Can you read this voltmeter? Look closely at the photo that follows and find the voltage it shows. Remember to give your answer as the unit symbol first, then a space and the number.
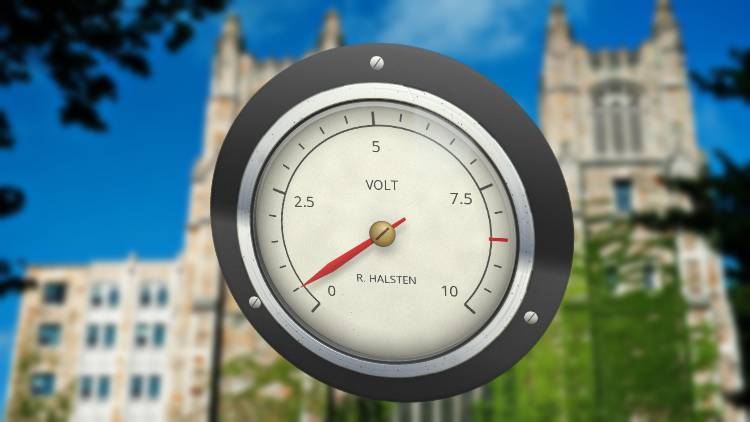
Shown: V 0.5
